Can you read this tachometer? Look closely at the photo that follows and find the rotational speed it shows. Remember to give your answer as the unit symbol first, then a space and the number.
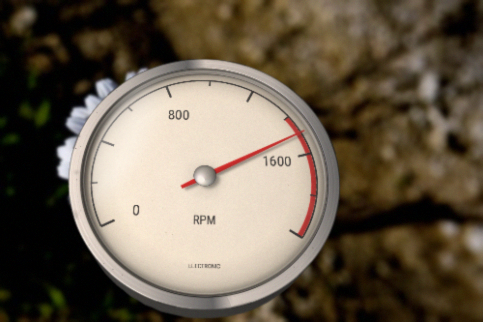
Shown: rpm 1500
